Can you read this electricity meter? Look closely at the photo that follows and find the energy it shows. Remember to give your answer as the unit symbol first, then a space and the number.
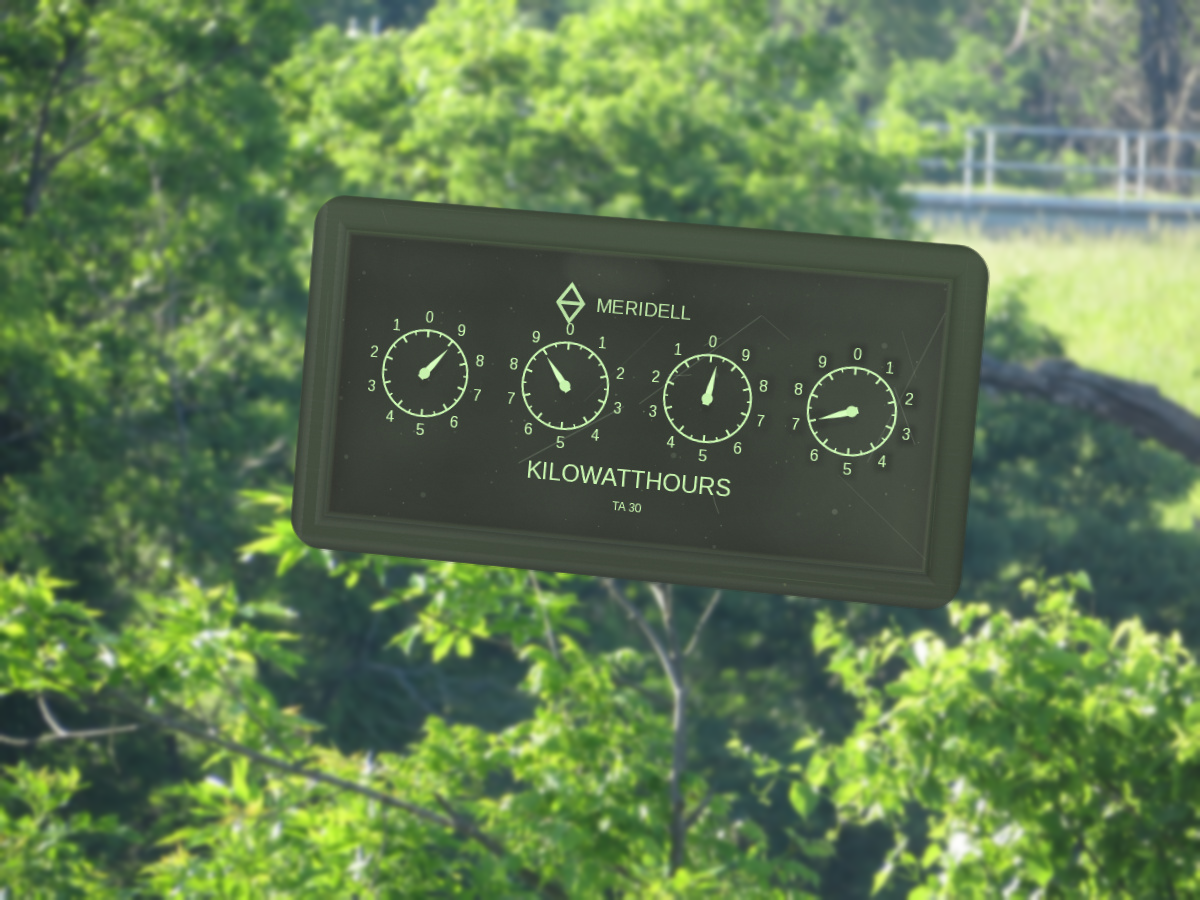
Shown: kWh 8897
